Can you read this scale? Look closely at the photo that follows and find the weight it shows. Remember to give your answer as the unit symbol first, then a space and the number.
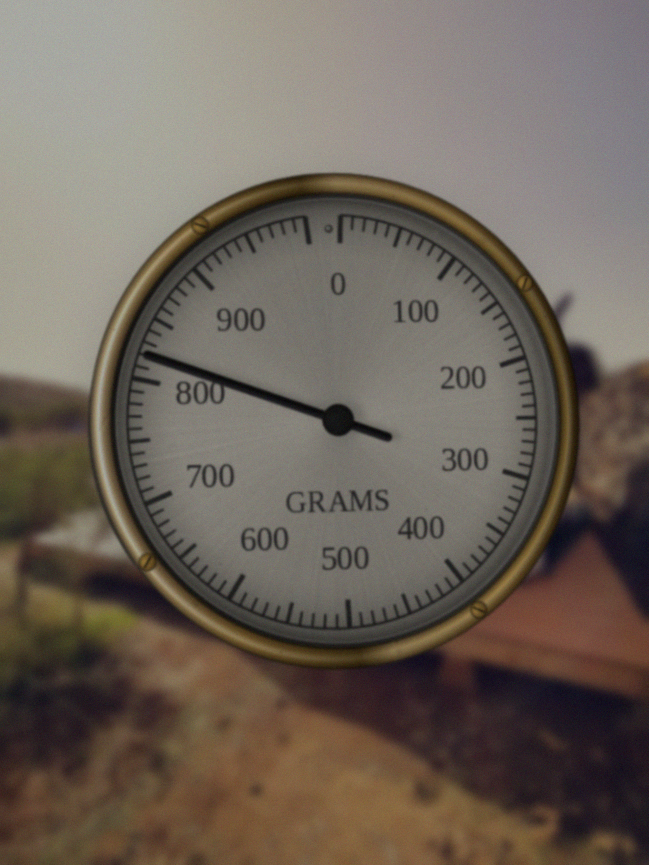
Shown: g 820
